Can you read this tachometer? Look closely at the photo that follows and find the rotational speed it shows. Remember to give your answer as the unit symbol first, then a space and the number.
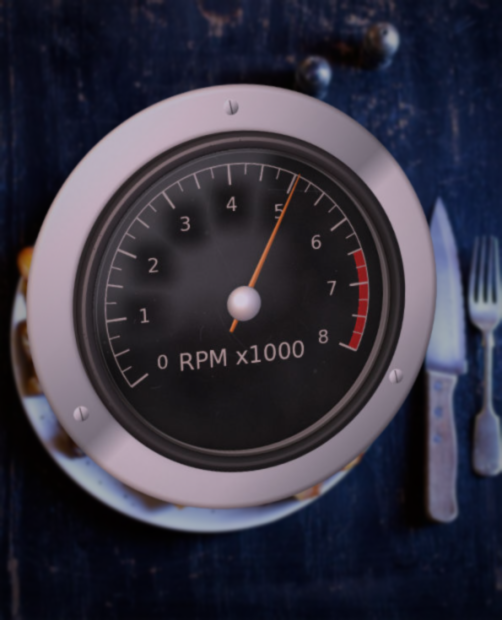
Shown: rpm 5000
